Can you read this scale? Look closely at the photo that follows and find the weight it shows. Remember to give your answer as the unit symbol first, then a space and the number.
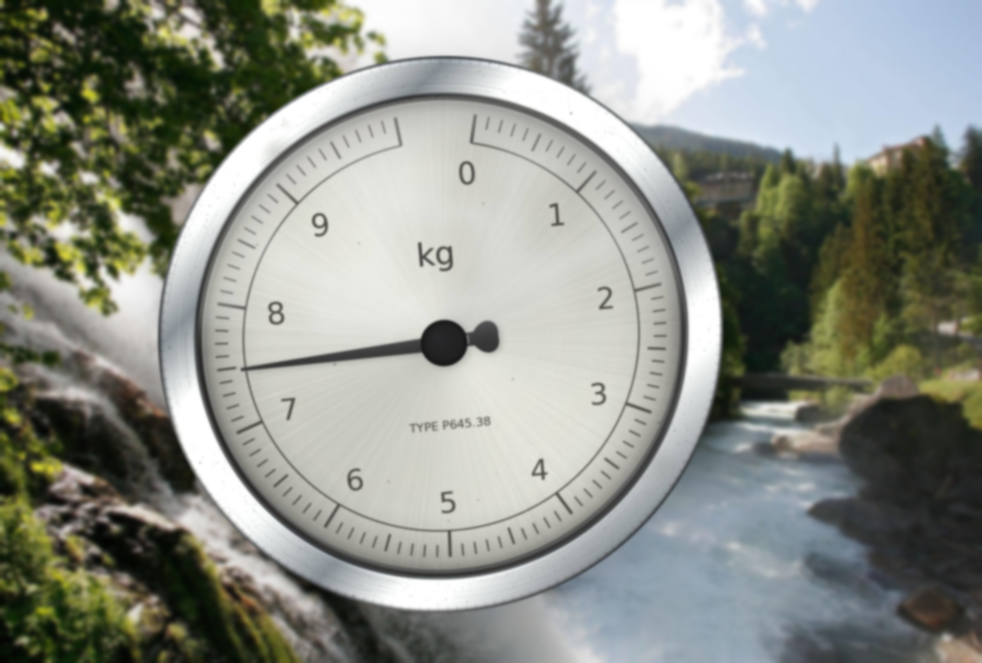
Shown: kg 7.5
